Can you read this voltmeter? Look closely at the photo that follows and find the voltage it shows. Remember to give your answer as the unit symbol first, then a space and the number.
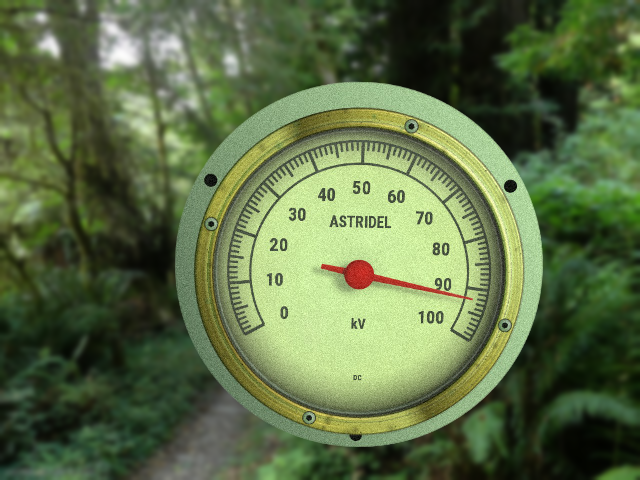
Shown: kV 92
